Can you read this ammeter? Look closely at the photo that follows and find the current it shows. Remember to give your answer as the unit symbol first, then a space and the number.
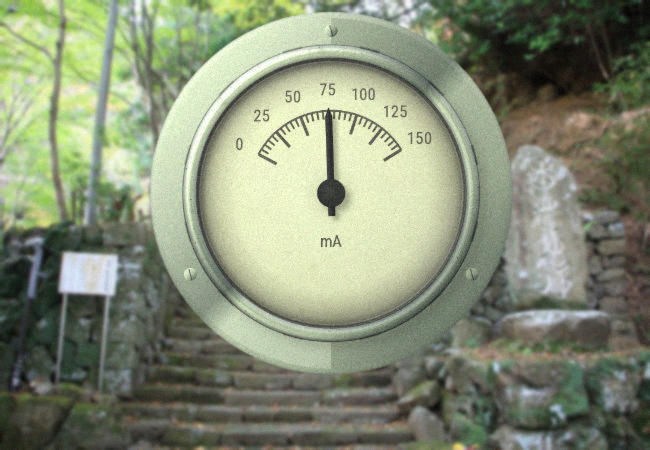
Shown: mA 75
